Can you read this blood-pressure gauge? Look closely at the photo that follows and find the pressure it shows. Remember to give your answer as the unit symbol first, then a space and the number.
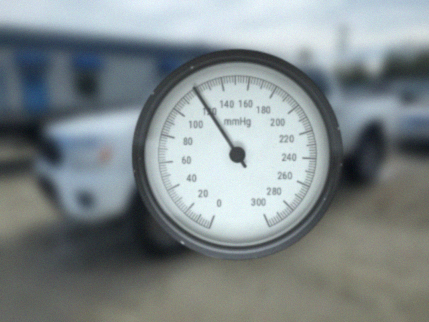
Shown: mmHg 120
